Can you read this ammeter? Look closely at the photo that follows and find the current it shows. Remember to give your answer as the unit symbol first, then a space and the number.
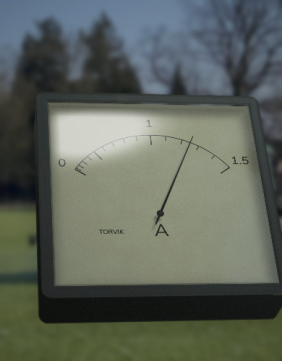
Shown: A 1.25
